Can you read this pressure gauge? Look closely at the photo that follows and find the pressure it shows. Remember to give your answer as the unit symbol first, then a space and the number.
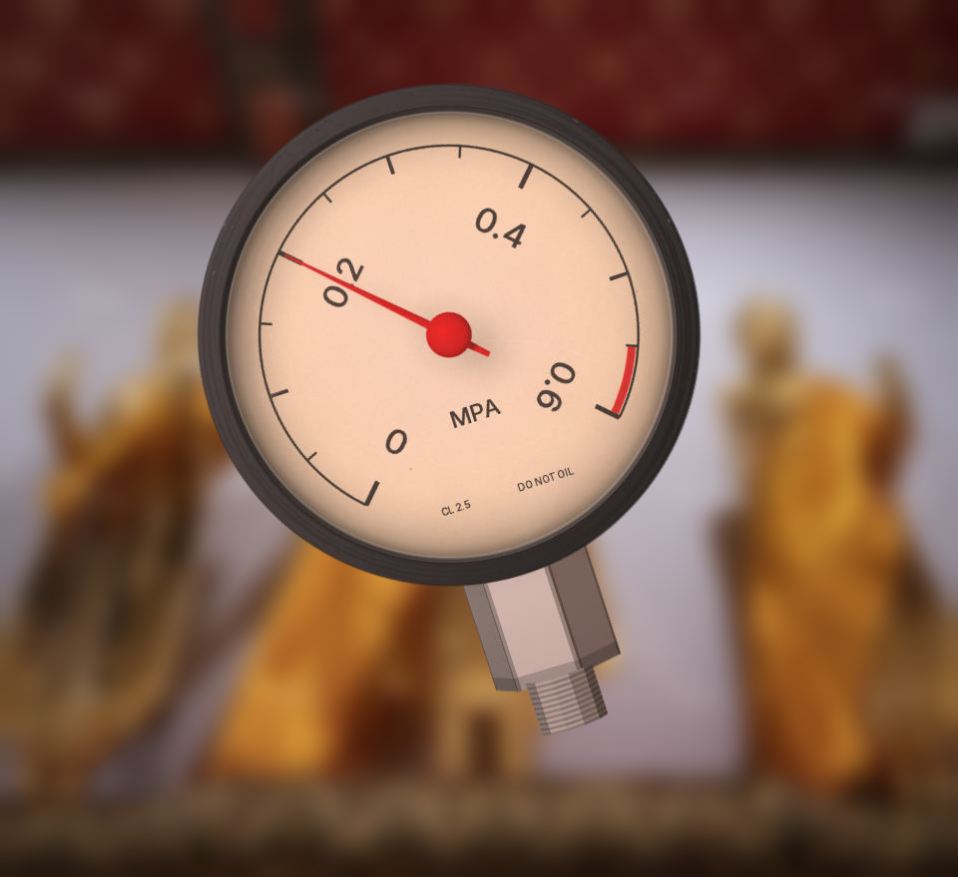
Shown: MPa 0.2
